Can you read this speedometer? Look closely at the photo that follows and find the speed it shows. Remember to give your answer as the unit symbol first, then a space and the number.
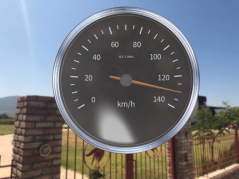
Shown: km/h 130
